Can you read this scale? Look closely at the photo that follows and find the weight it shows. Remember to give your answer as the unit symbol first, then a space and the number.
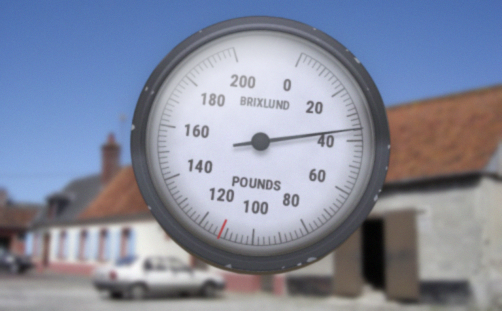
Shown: lb 36
